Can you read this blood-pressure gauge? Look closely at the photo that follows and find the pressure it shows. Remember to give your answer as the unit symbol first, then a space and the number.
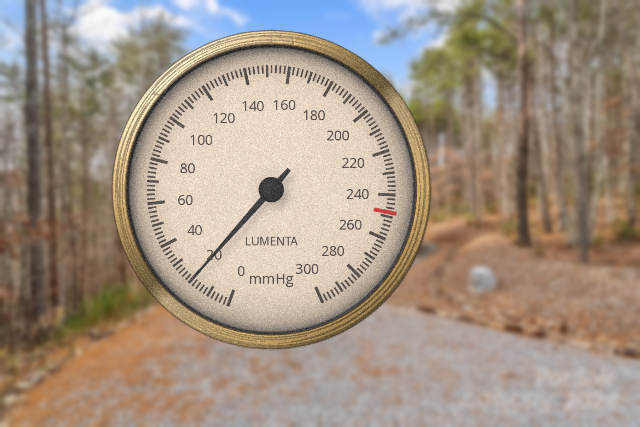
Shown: mmHg 20
